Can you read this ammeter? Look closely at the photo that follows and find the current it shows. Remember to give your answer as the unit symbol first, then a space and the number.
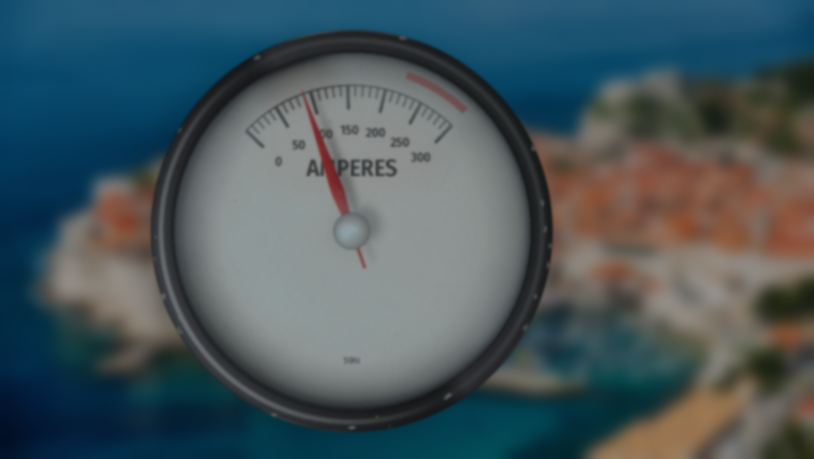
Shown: A 90
